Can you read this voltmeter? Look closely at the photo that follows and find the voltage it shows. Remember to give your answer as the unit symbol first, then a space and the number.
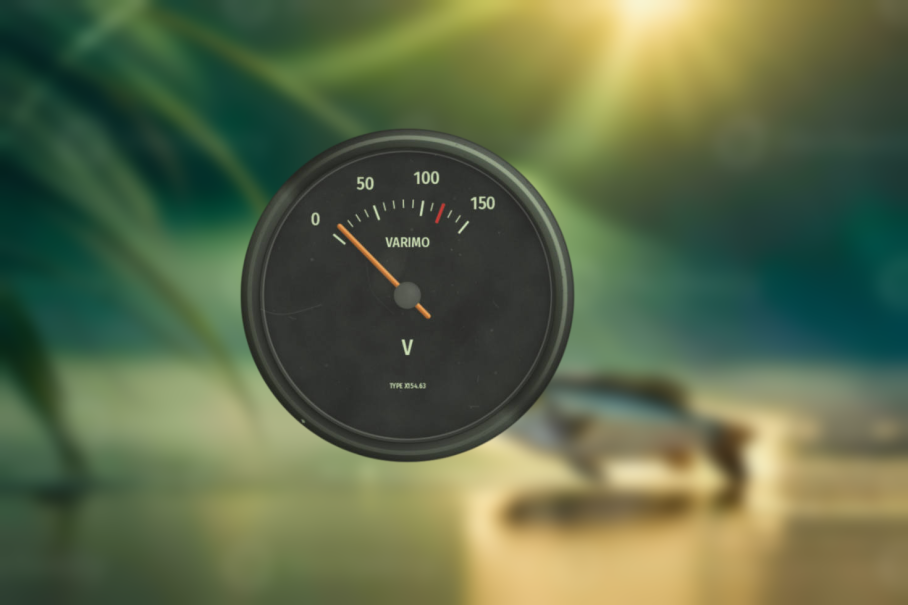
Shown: V 10
